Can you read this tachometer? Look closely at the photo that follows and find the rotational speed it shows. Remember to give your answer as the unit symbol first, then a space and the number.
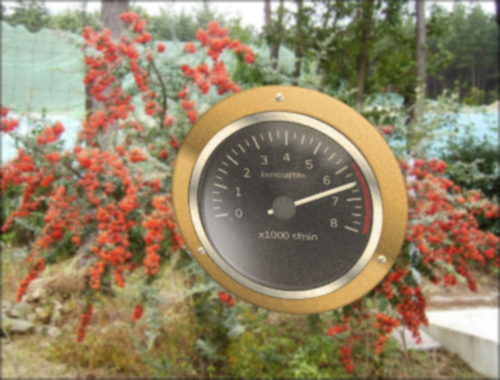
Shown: rpm 6500
